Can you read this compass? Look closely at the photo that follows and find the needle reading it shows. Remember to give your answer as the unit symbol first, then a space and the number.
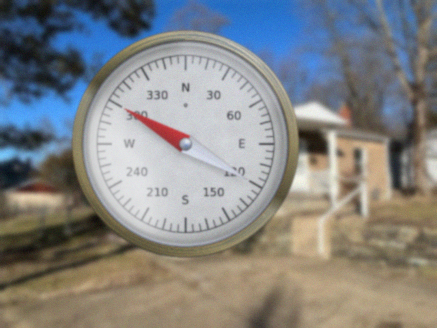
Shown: ° 300
